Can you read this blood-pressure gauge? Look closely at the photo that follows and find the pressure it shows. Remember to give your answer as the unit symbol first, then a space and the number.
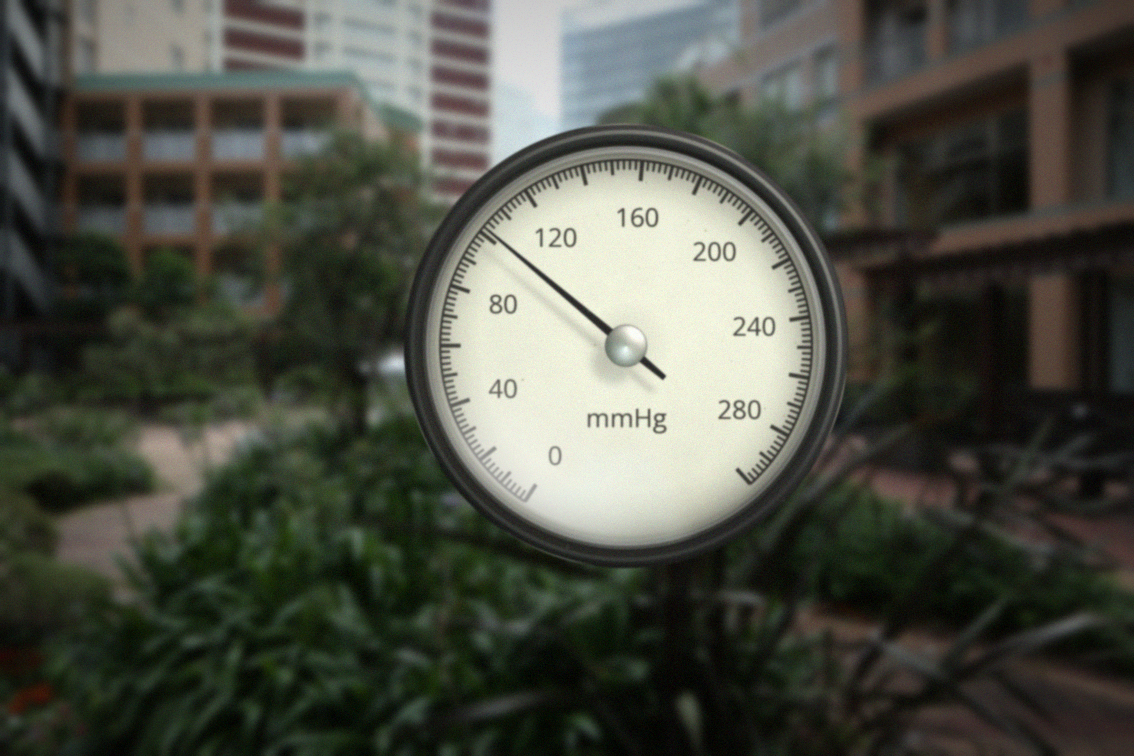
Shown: mmHg 102
